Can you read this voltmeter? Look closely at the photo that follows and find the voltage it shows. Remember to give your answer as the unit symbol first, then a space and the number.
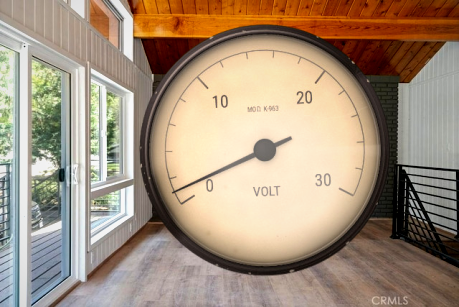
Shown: V 1
